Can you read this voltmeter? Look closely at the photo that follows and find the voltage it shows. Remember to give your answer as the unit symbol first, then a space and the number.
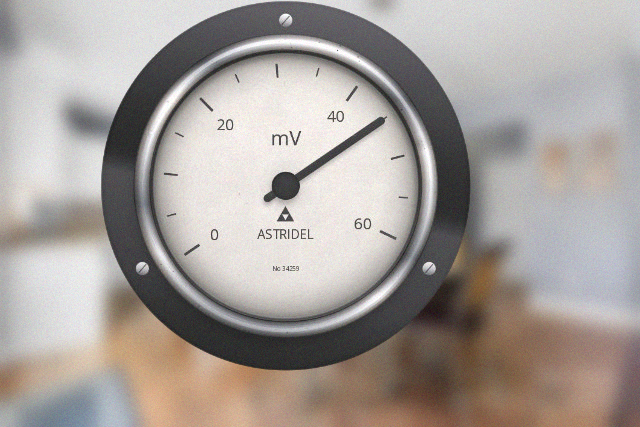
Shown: mV 45
